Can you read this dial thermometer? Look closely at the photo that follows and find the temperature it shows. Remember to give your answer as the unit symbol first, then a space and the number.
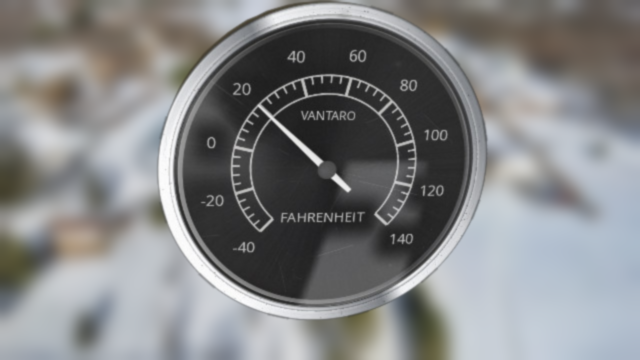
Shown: °F 20
